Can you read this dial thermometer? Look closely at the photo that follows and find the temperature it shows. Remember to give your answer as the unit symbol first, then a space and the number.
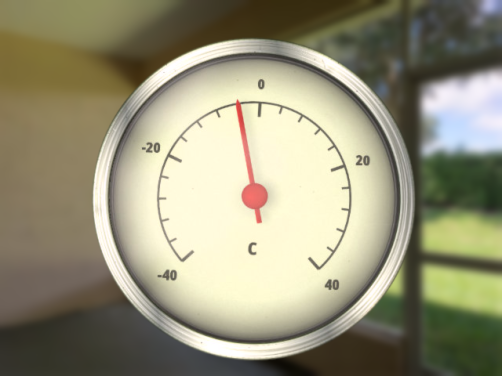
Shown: °C -4
